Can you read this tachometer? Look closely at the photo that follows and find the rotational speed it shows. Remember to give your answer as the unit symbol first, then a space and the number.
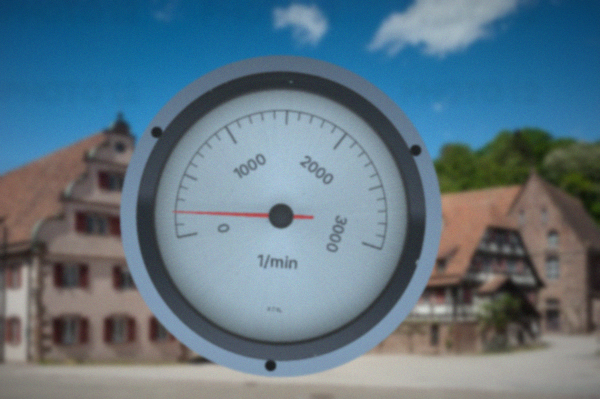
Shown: rpm 200
